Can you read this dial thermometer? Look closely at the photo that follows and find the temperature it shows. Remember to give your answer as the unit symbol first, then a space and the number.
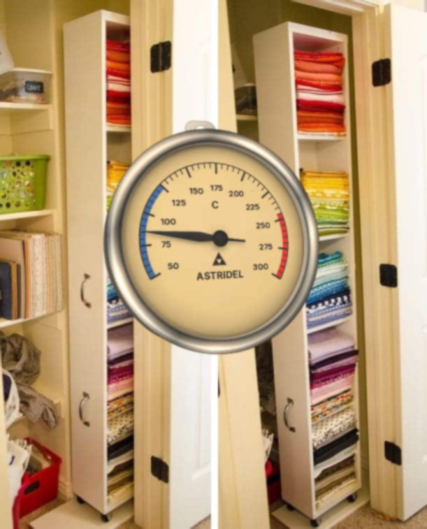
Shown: °C 85
